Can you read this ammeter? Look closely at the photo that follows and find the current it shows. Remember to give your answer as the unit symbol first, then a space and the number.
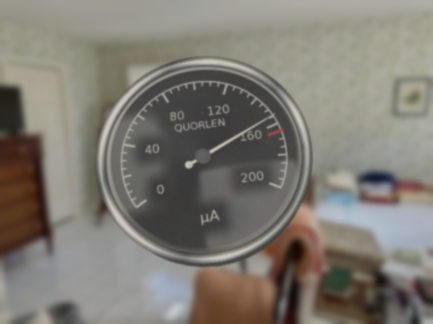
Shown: µA 155
